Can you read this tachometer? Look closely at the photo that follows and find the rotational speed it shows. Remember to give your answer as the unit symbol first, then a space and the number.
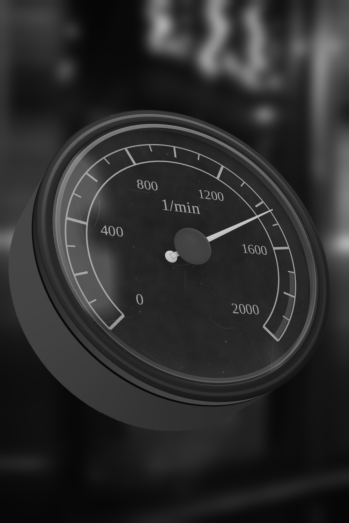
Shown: rpm 1450
